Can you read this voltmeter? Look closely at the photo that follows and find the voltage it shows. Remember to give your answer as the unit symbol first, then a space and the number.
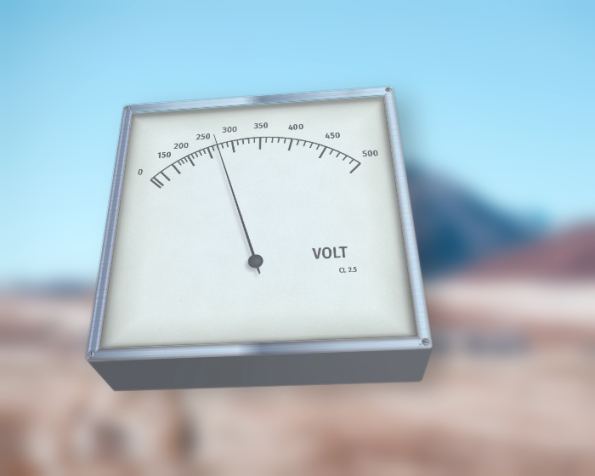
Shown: V 270
